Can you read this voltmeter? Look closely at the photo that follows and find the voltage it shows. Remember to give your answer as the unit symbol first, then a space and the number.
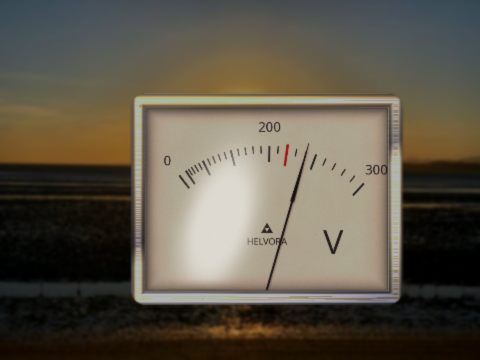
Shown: V 240
